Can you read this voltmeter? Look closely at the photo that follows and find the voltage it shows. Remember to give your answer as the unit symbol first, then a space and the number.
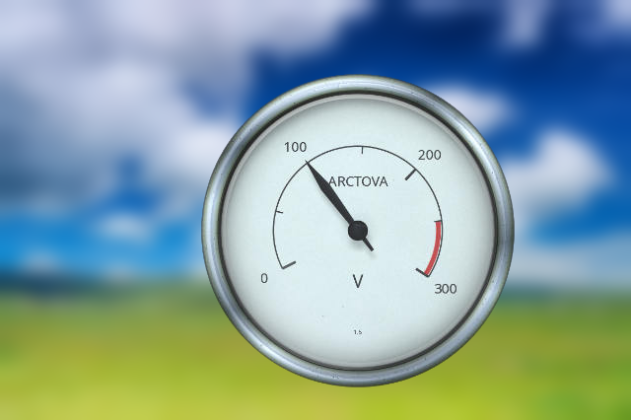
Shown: V 100
